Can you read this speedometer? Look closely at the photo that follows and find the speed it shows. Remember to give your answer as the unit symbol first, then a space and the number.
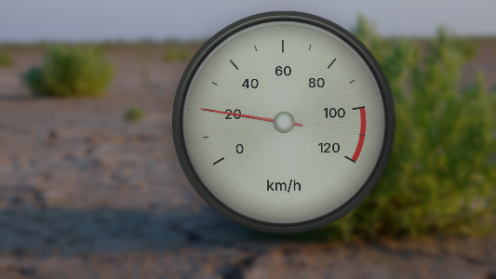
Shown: km/h 20
